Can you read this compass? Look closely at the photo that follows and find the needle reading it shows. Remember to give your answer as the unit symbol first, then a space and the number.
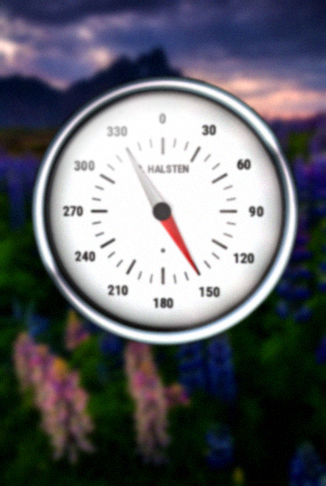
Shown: ° 150
